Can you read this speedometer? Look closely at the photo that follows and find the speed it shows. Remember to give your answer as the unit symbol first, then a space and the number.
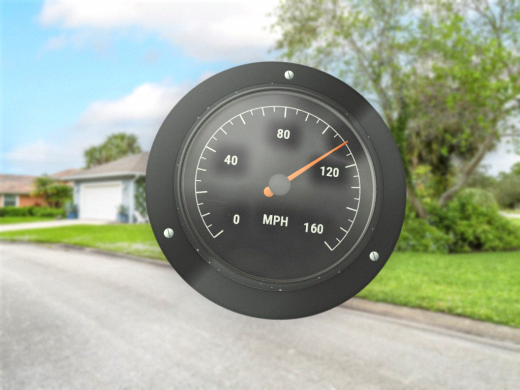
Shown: mph 110
